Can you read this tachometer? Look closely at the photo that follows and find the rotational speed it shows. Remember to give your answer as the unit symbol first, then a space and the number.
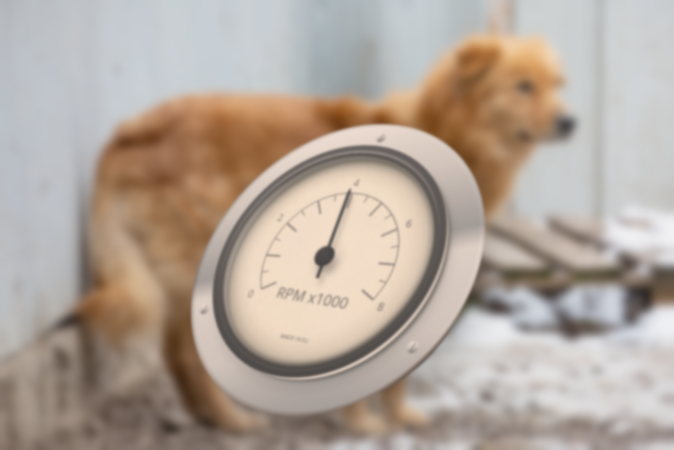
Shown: rpm 4000
